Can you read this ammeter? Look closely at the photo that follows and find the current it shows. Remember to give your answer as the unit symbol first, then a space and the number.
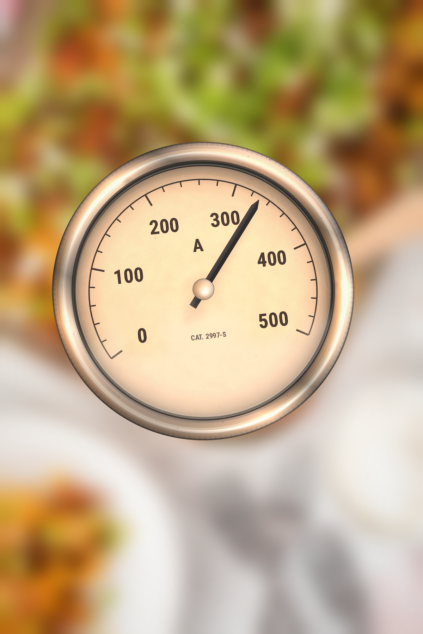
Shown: A 330
